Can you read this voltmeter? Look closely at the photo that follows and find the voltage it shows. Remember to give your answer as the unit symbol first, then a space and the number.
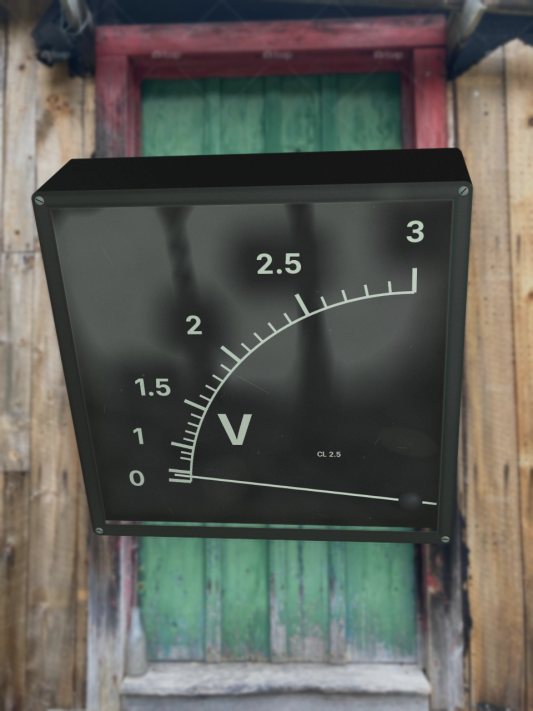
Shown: V 0.5
